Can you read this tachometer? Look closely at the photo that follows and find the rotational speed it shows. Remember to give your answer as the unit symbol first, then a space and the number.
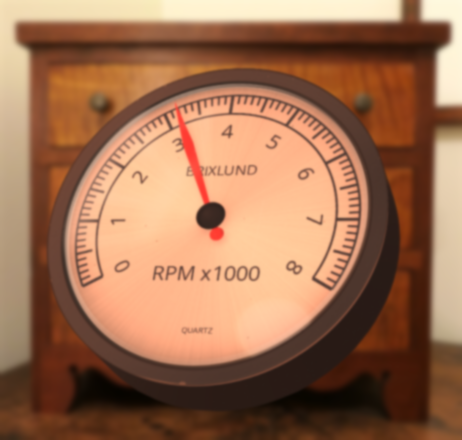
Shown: rpm 3200
